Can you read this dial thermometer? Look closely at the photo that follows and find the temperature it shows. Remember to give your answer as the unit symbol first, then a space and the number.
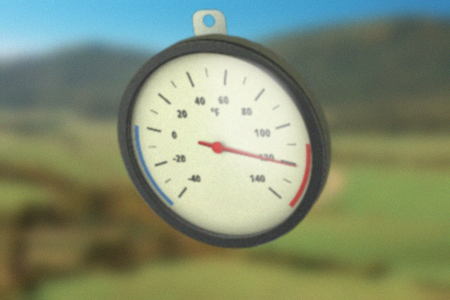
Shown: °F 120
